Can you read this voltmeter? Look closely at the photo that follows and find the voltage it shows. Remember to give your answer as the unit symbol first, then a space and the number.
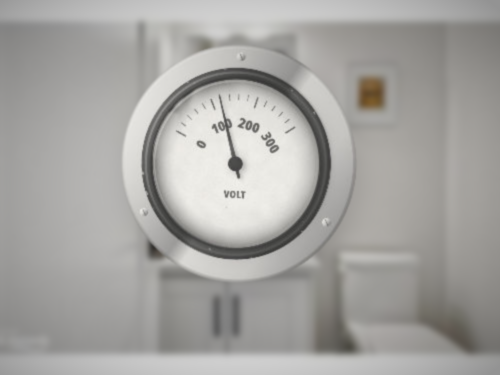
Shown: V 120
